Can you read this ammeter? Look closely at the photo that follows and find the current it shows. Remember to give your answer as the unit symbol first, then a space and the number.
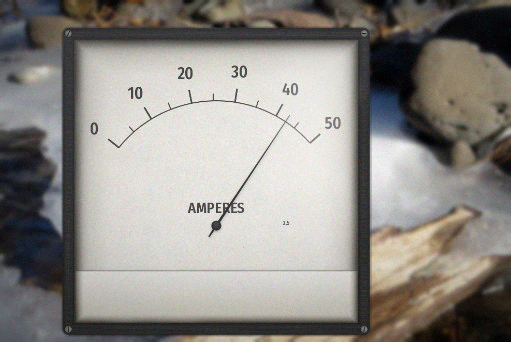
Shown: A 42.5
